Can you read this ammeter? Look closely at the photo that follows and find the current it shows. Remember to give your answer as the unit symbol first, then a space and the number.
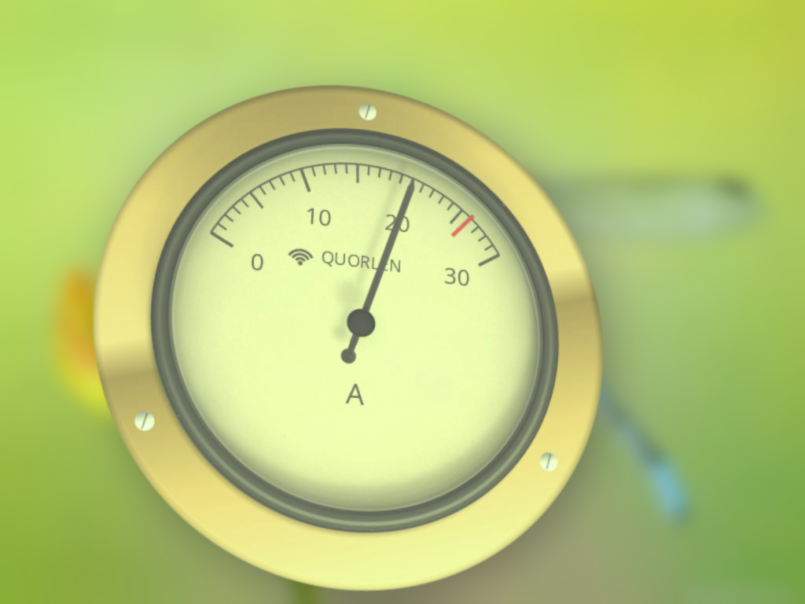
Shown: A 20
